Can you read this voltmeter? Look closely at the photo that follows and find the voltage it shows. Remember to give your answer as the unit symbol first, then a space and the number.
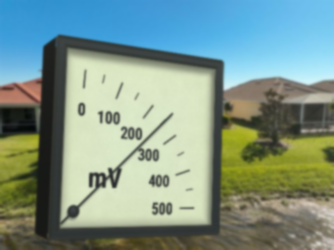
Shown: mV 250
